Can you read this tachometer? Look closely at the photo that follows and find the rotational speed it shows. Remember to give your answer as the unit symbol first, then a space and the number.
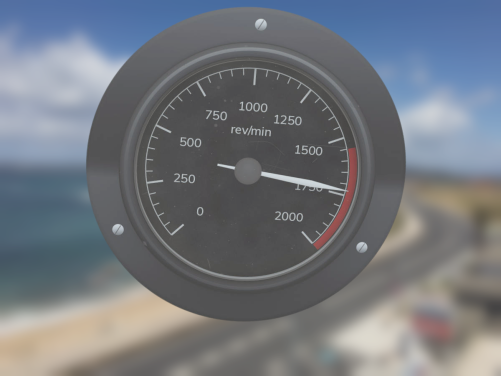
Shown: rpm 1725
